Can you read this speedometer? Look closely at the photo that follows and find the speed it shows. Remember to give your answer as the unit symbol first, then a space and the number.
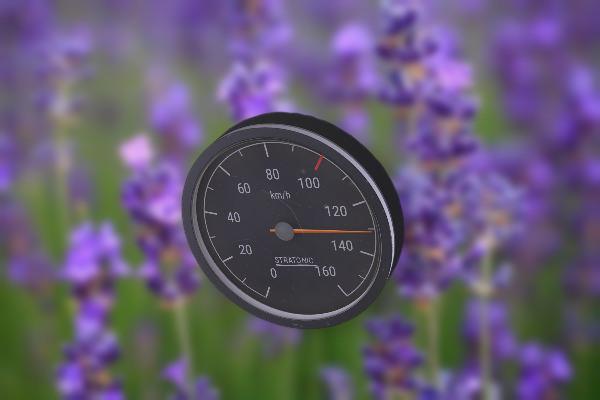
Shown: km/h 130
